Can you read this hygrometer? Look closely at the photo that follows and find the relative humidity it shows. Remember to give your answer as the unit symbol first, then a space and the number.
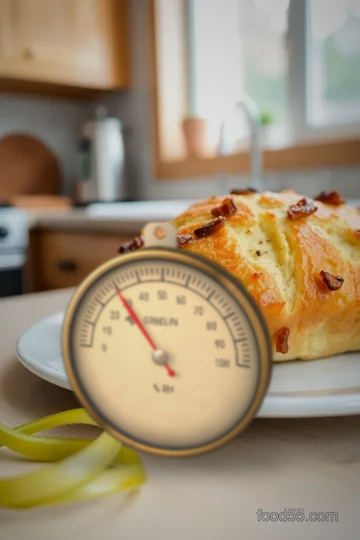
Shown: % 30
